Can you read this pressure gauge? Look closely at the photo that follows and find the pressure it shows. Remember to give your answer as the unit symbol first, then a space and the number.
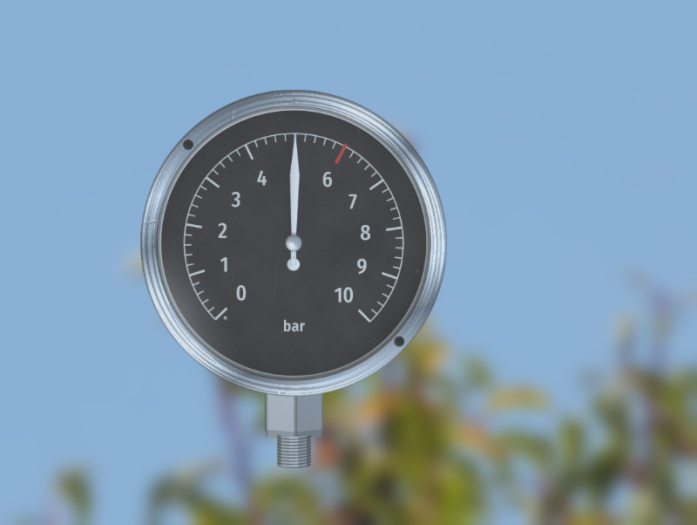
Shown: bar 5
